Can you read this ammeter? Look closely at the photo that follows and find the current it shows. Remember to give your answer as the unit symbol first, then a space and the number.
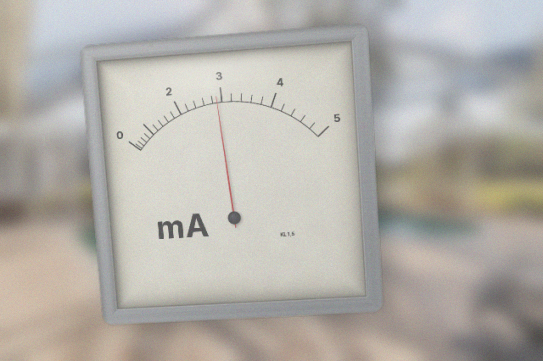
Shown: mA 2.9
